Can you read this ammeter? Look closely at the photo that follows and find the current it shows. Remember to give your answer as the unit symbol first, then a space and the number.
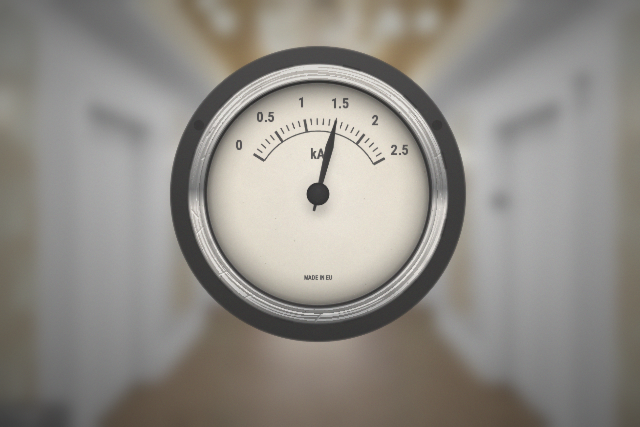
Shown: kA 1.5
